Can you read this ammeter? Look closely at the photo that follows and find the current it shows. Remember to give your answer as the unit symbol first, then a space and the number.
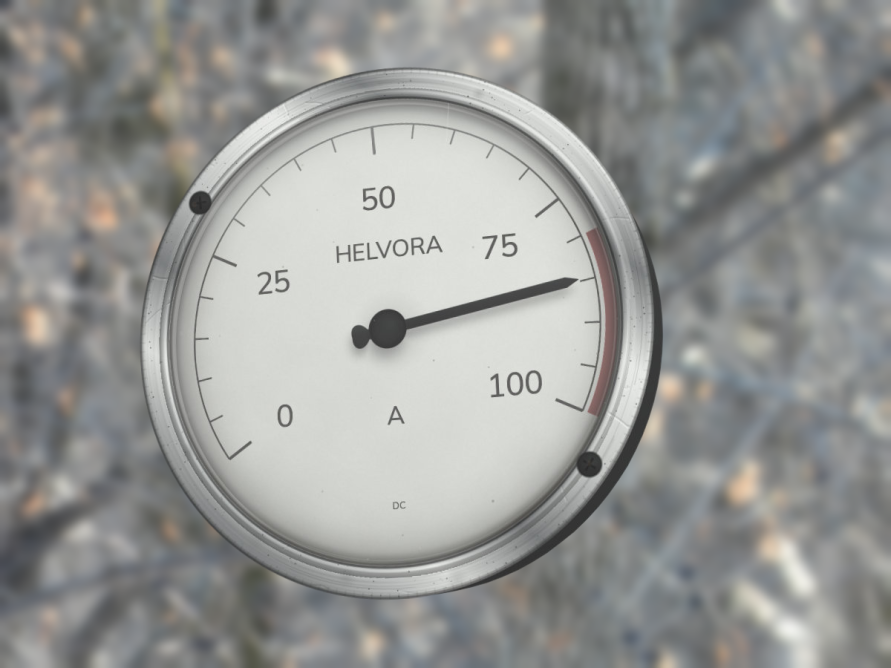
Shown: A 85
